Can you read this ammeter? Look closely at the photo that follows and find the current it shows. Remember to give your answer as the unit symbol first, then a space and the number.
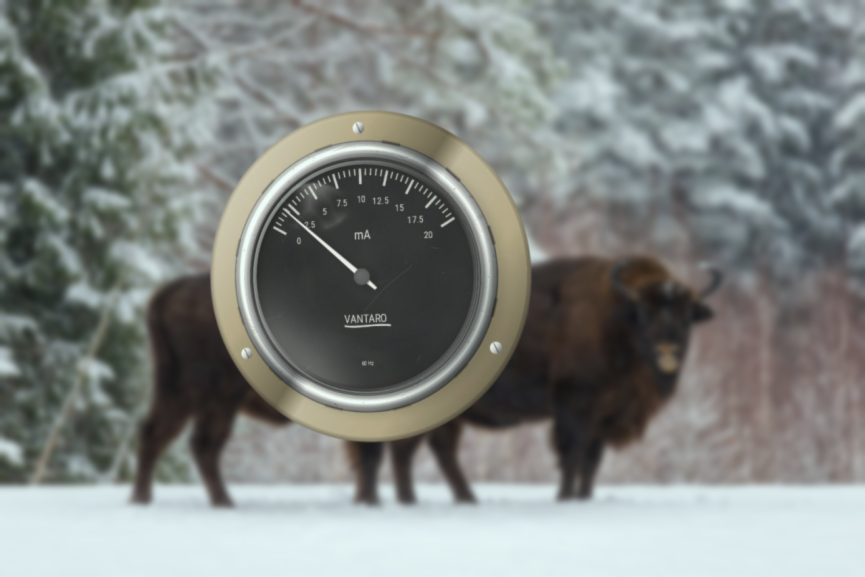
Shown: mA 2
